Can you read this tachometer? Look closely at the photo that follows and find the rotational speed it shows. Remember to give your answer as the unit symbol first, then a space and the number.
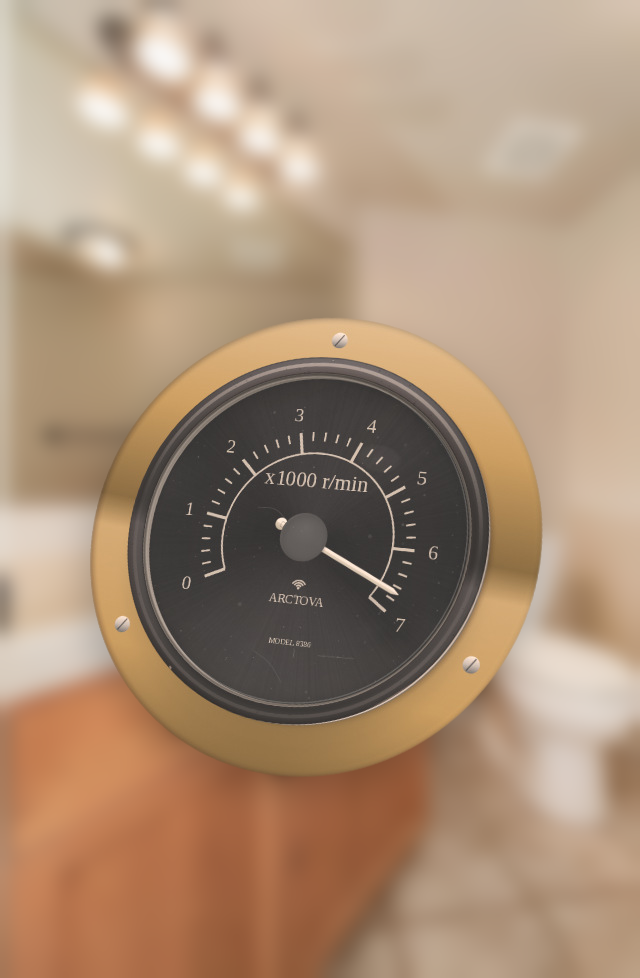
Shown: rpm 6700
